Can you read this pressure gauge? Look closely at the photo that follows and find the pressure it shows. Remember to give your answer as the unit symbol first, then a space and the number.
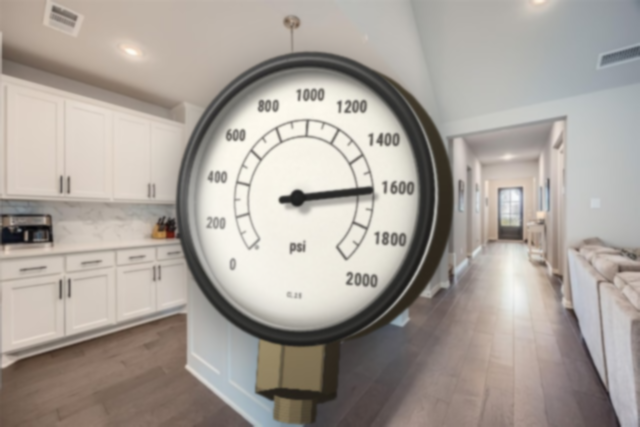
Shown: psi 1600
